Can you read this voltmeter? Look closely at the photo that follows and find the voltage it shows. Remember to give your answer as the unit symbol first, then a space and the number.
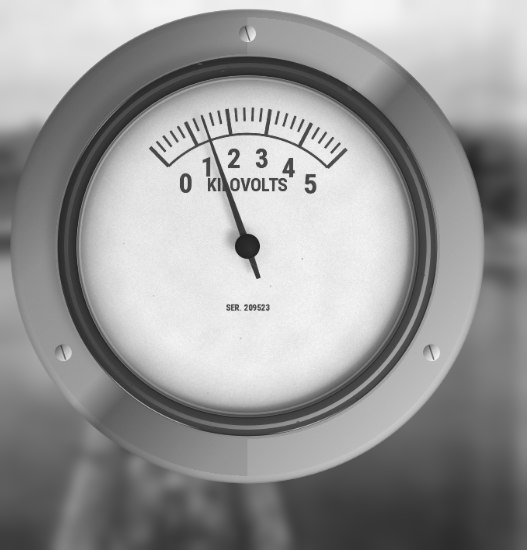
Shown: kV 1.4
